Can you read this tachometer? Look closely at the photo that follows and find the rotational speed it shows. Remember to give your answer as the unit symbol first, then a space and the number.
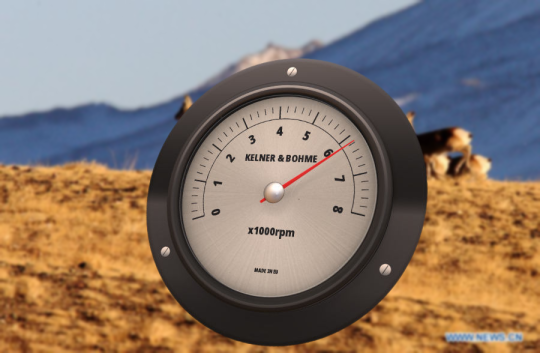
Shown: rpm 6200
